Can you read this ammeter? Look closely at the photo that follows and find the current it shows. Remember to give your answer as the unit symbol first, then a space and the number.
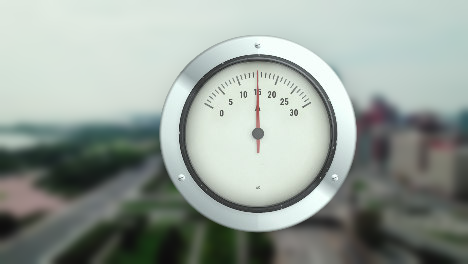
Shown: A 15
